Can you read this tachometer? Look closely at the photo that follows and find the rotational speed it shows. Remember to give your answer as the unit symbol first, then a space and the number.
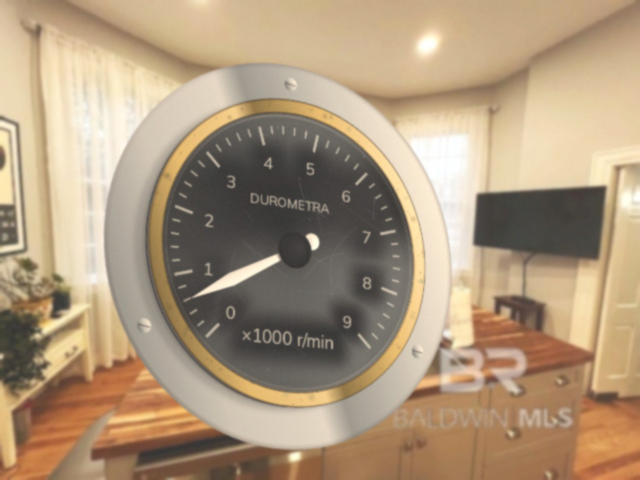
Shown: rpm 600
